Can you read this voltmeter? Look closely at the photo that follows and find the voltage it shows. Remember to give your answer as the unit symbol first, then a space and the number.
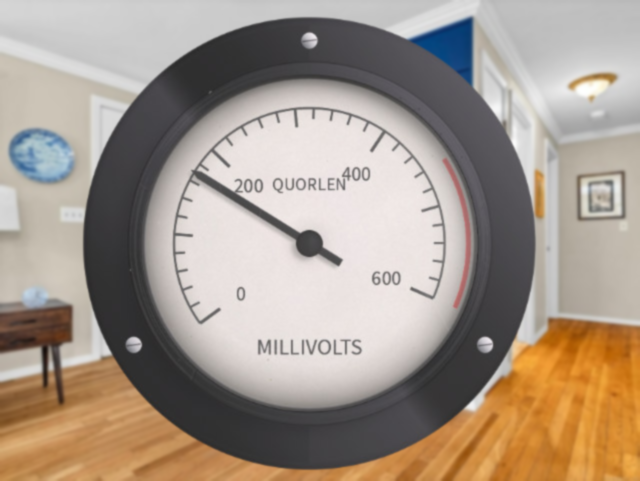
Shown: mV 170
